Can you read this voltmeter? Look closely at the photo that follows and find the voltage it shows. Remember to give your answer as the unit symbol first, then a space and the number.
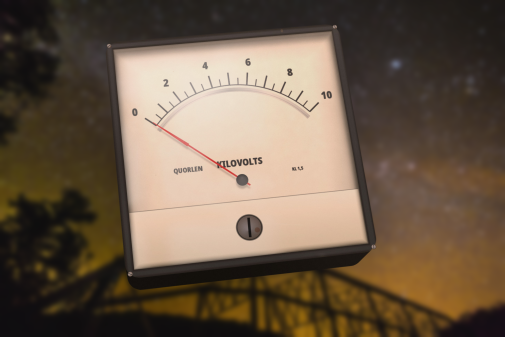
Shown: kV 0
